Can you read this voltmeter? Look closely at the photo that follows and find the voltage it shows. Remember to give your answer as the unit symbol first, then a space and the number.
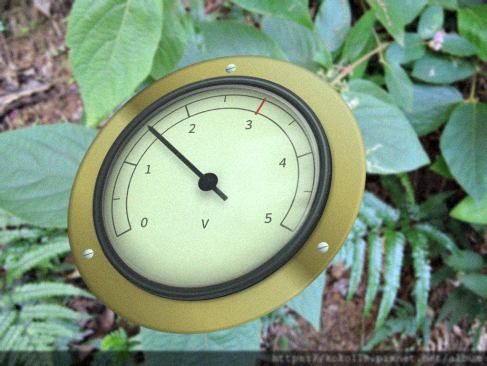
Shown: V 1.5
